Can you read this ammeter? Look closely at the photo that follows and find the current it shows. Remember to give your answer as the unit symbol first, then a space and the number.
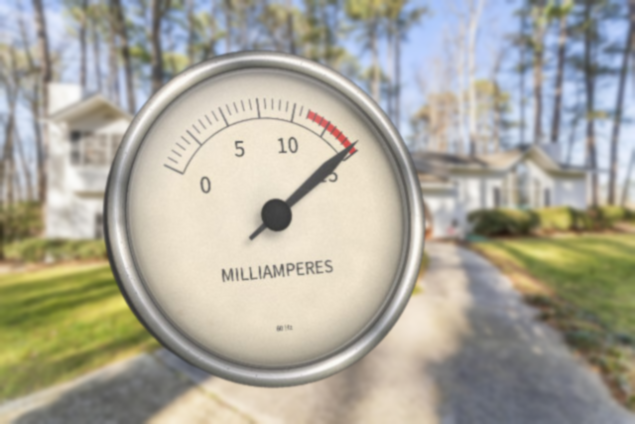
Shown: mA 14.5
